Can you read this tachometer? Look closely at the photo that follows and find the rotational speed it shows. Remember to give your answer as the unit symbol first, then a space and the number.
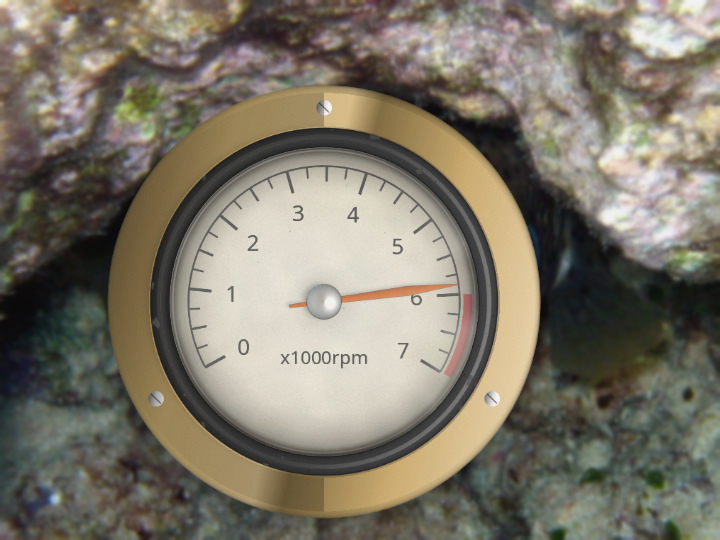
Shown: rpm 5875
